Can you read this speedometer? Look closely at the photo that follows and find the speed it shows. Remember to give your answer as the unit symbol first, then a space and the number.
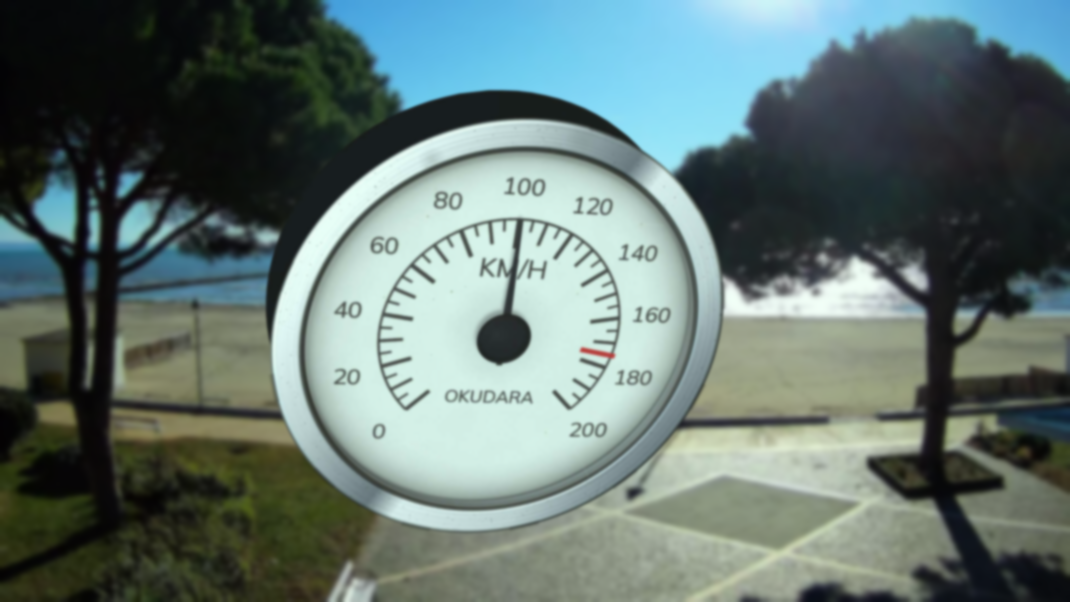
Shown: km/h 100
